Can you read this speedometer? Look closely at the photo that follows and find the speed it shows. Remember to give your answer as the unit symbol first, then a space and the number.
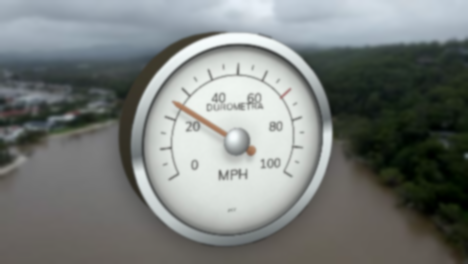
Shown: mph 25
